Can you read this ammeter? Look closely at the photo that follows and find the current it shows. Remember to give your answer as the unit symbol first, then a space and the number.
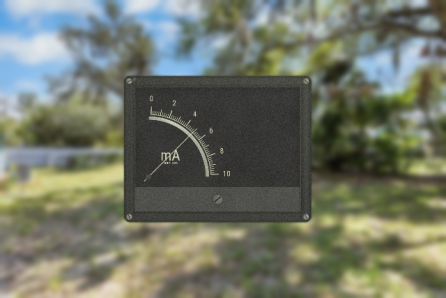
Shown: mA 5
